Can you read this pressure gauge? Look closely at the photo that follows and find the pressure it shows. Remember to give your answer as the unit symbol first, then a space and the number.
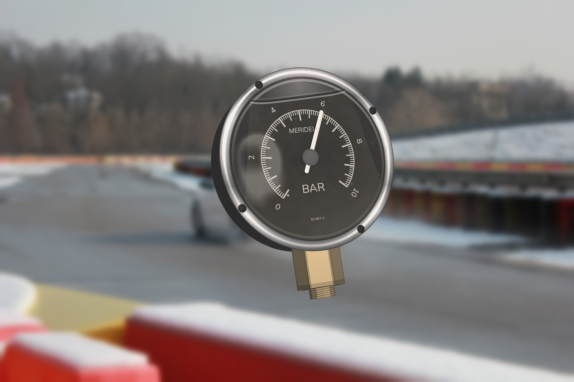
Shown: bar 6
